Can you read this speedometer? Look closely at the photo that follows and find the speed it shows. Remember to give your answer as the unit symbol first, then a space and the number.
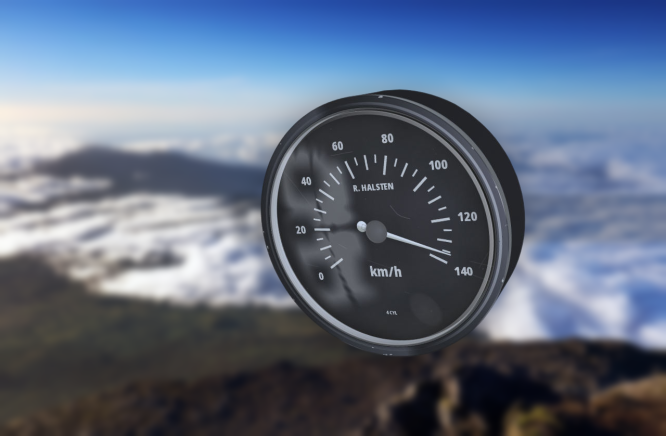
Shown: km/h 135
